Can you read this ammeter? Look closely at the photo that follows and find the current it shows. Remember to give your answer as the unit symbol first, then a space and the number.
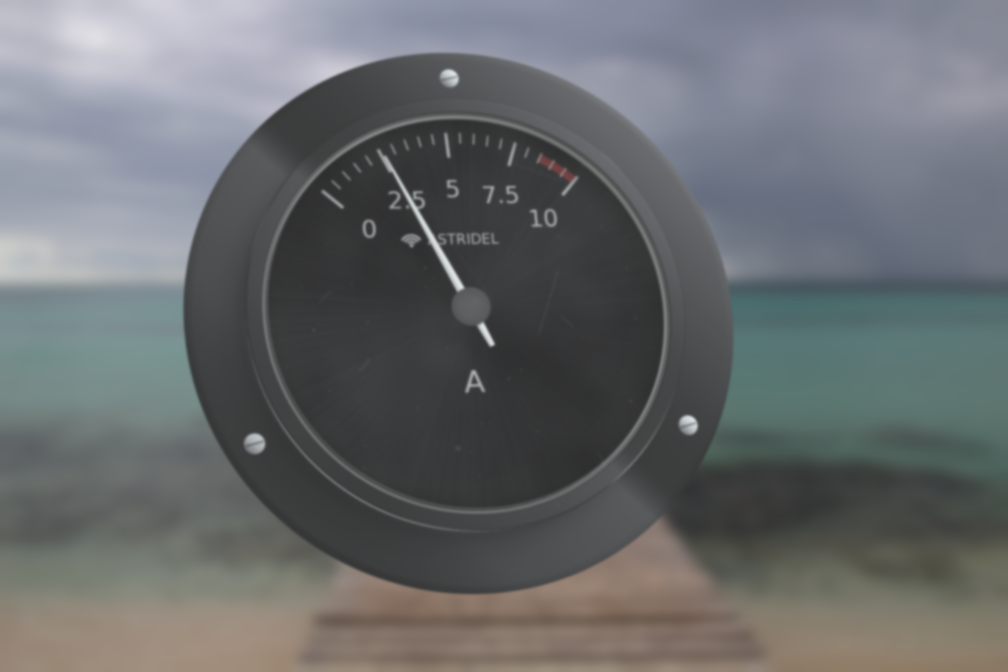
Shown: A 2.5
